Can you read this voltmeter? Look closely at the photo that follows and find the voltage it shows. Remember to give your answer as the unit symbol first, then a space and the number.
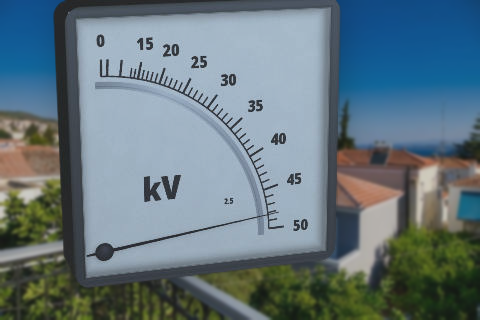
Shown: kV 48
